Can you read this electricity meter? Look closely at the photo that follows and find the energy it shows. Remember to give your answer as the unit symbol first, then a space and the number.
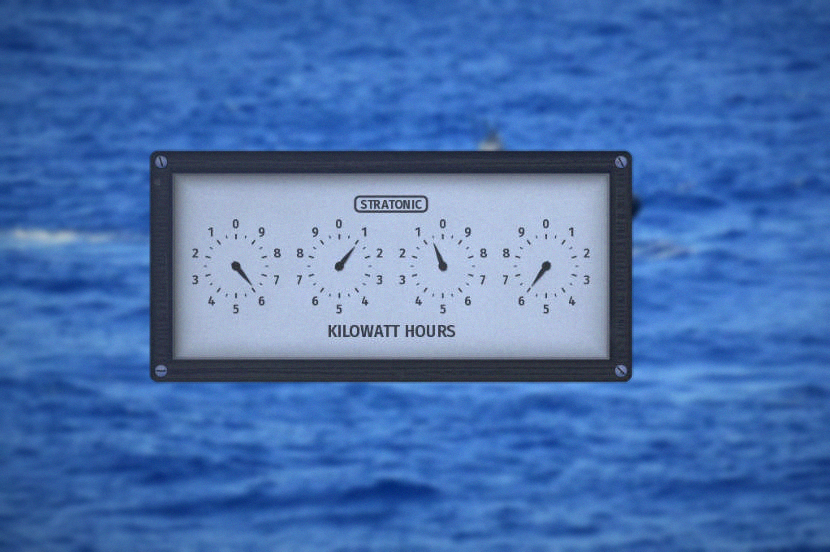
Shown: kWh 6106
